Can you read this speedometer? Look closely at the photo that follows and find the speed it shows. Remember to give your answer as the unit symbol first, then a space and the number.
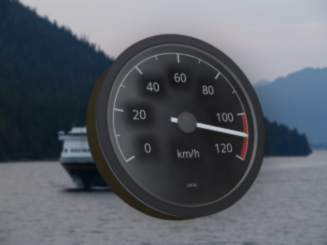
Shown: km/h 110
